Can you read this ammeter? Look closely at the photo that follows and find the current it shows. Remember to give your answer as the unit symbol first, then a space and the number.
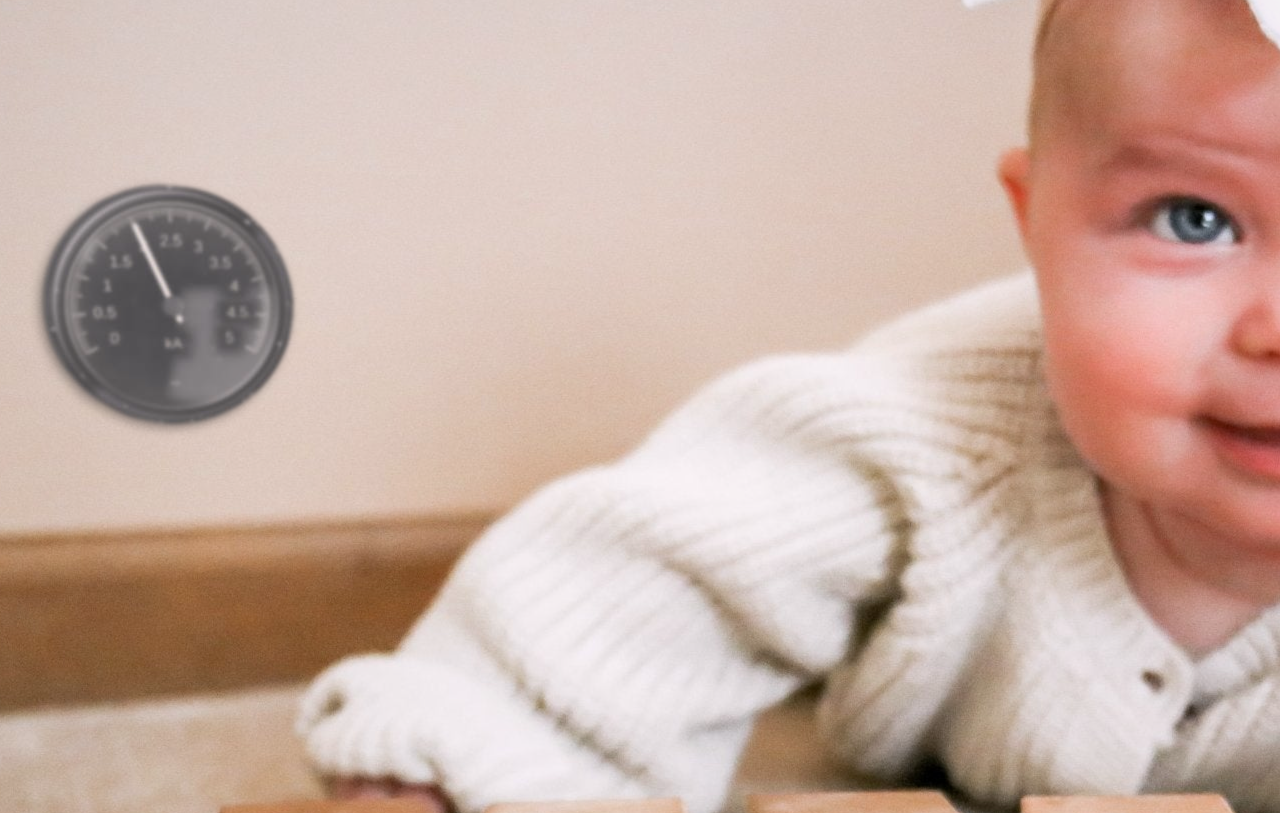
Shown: kA 2
